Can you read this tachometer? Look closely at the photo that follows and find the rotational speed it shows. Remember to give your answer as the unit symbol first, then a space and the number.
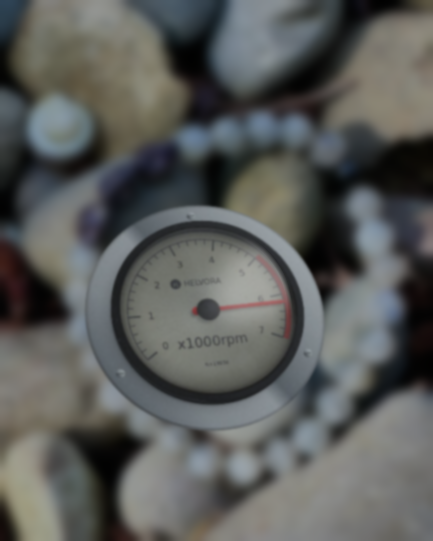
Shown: rpm 6200
